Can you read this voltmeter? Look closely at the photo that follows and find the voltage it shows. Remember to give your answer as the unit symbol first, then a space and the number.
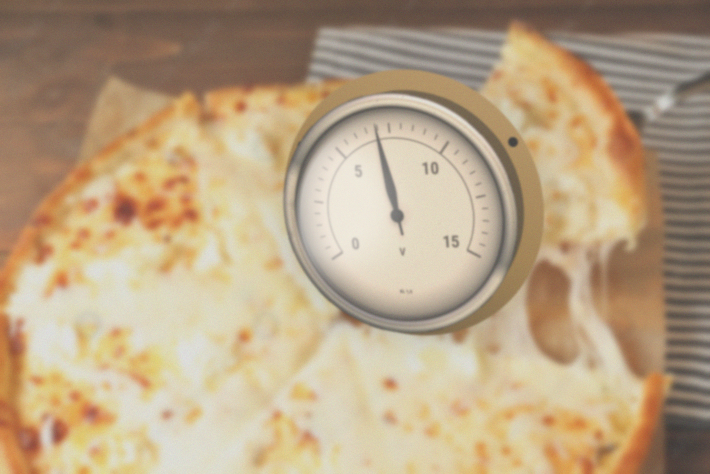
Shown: V 7
